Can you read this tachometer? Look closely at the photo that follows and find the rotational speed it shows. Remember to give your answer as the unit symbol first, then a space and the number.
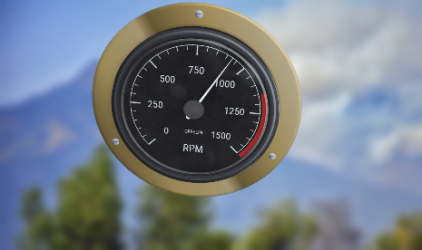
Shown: rpm 925
